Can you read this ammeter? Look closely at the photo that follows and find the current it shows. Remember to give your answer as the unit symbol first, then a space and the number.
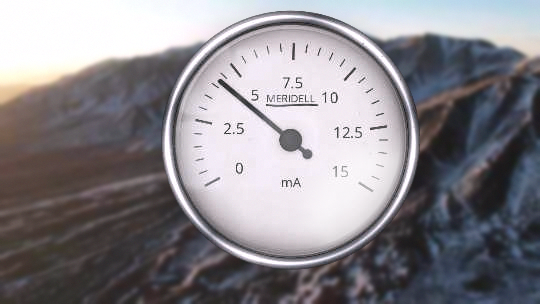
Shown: mA 4.25
